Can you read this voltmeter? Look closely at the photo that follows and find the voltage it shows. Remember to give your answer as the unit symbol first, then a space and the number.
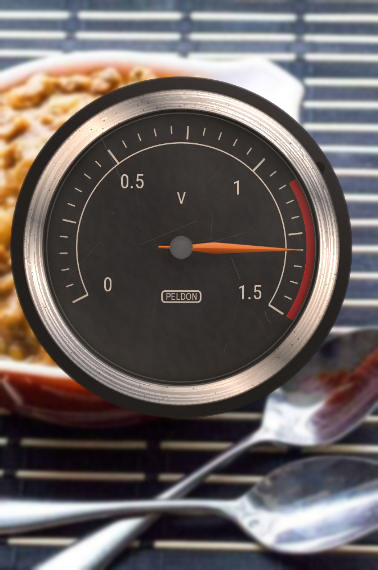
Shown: V 1.3
